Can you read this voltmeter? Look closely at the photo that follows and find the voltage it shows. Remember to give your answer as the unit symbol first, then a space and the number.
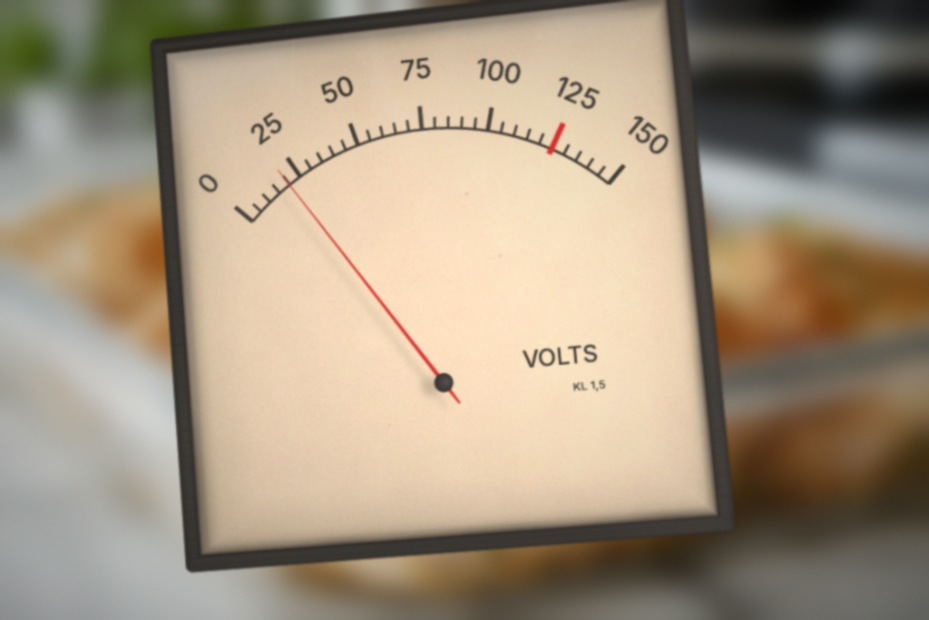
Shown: V 20
